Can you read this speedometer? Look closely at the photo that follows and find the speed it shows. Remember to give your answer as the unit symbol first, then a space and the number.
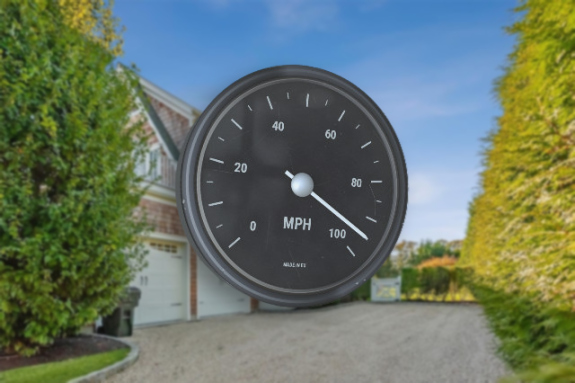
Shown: mph 95
